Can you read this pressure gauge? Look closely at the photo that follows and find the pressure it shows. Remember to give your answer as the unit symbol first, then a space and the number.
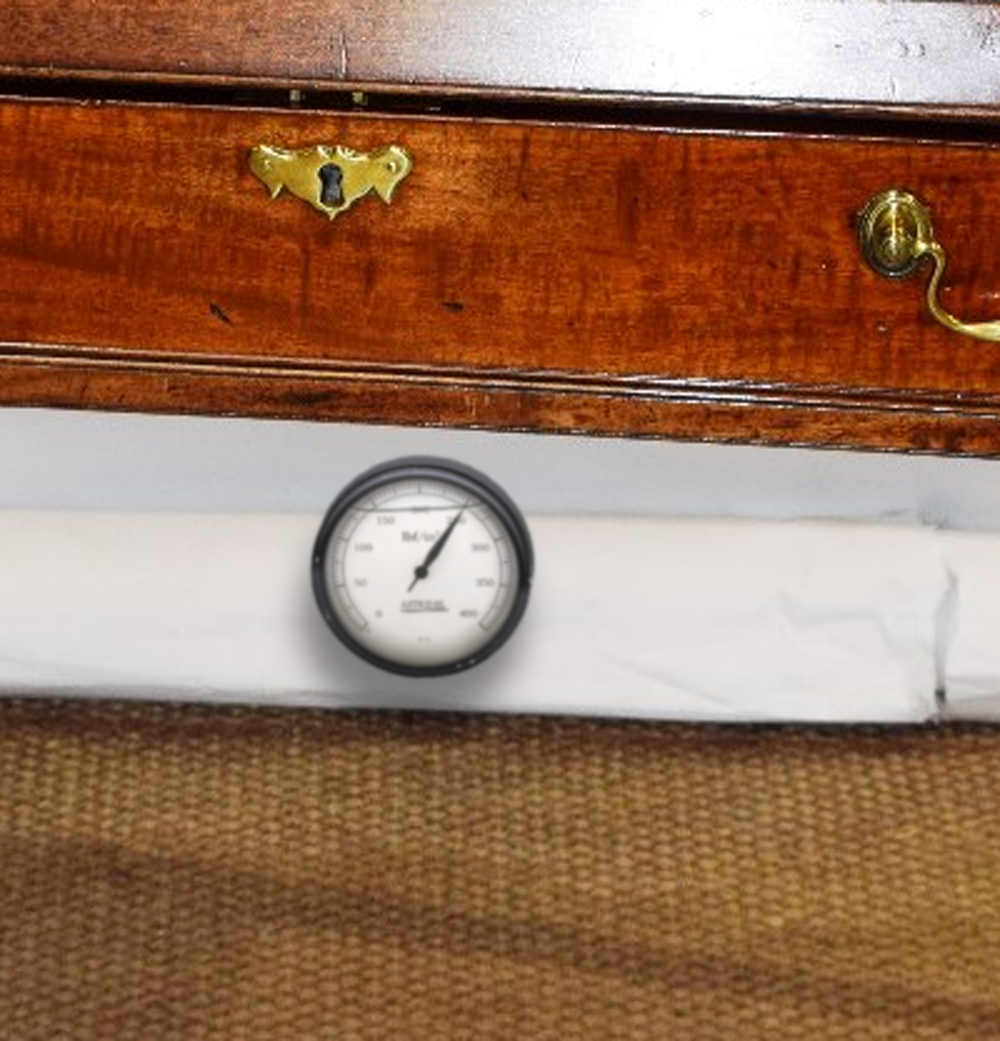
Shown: psi 250
